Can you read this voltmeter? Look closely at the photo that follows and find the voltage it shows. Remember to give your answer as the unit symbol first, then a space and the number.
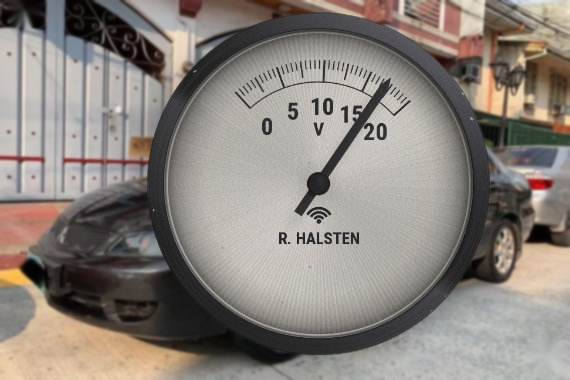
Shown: V 17
